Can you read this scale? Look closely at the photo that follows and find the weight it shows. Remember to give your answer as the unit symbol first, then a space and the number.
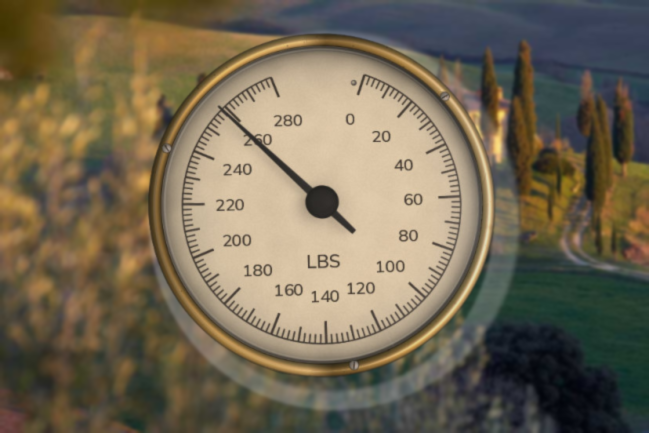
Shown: lb 258
